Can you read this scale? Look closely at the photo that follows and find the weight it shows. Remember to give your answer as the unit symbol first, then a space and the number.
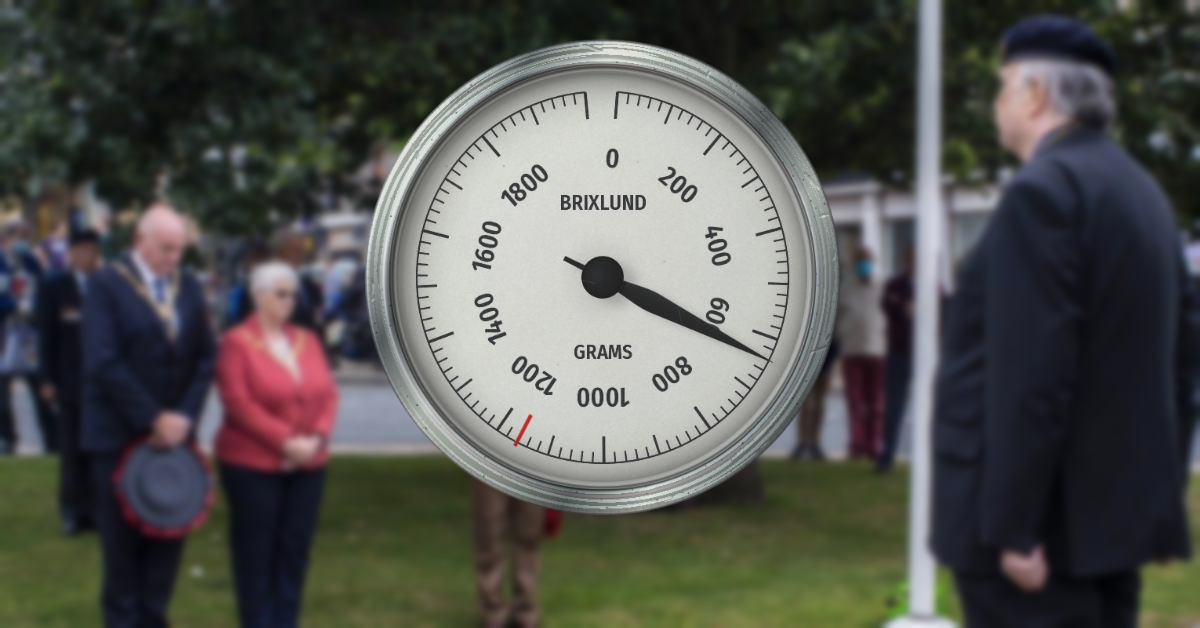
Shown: g 640
